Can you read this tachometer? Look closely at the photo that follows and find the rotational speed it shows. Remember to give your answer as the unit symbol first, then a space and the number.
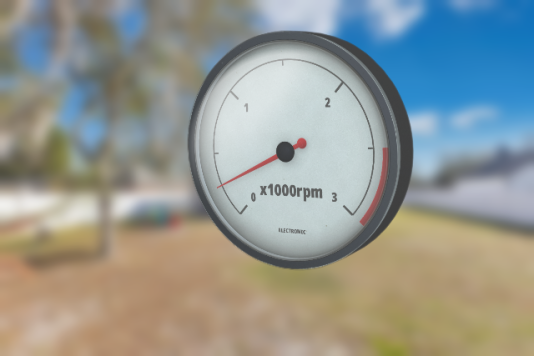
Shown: rpm 250
